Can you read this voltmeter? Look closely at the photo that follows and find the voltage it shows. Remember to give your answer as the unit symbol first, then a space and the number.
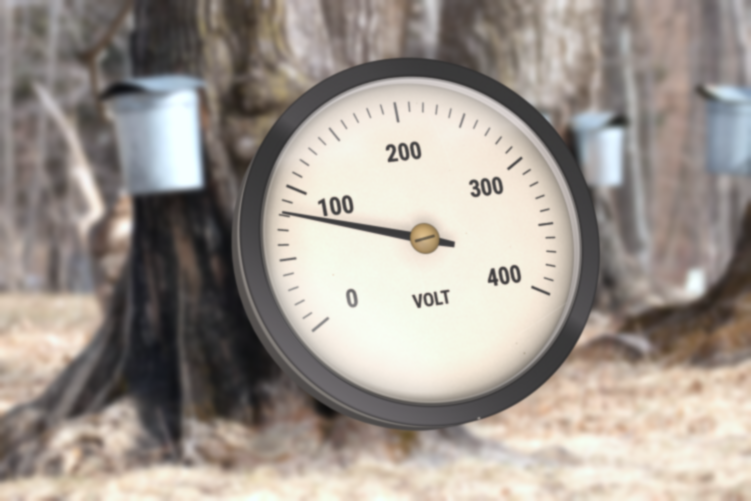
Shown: V 80
